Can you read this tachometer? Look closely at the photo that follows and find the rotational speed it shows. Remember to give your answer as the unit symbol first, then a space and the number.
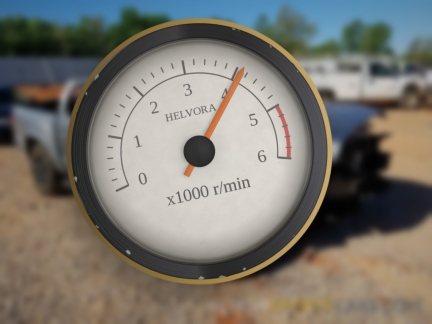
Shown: rpm 4100
